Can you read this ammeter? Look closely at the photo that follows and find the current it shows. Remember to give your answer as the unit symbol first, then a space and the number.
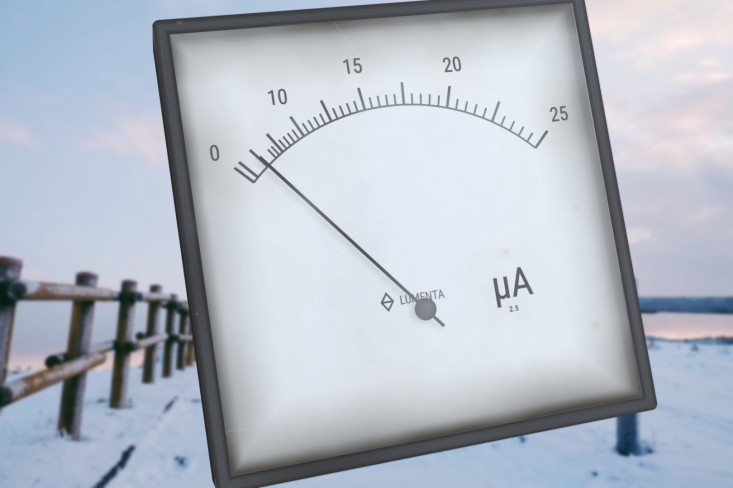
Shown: µA 5
